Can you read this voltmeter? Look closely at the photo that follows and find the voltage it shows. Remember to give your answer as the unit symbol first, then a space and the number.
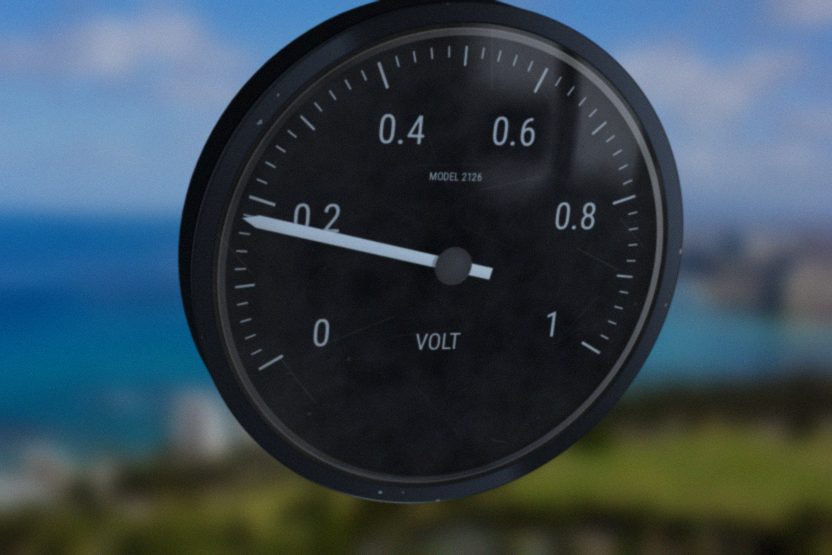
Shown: V 0.18
